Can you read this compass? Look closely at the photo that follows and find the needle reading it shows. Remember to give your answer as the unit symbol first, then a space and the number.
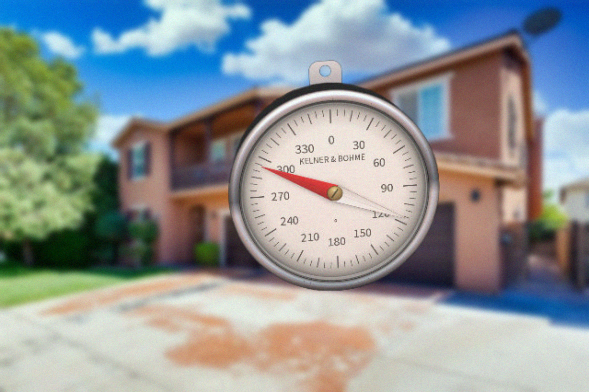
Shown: ° 295
